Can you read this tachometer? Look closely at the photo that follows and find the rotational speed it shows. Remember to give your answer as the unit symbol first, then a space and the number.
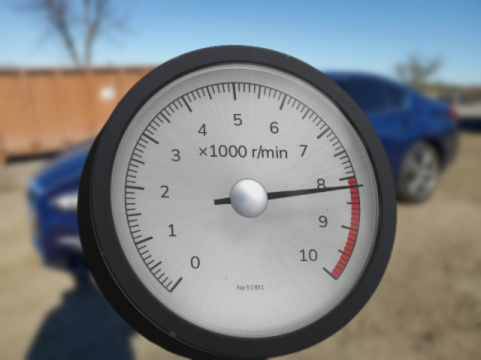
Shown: rpm 8200
